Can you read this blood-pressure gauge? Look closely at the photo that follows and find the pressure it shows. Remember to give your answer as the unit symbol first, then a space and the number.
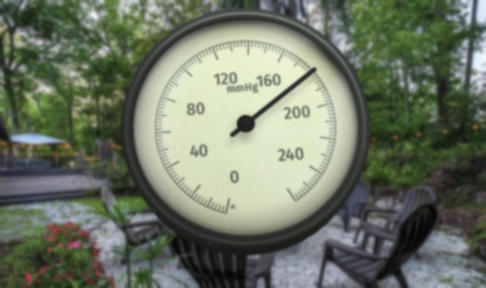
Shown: mmHg 180
